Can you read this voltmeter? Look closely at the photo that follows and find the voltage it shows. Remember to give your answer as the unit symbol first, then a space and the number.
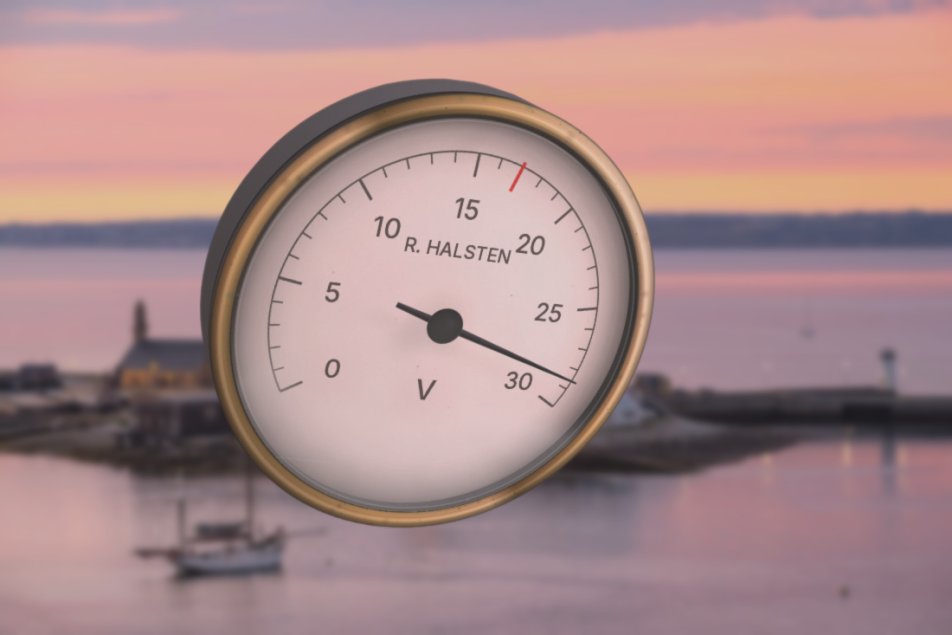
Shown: V 28.5
